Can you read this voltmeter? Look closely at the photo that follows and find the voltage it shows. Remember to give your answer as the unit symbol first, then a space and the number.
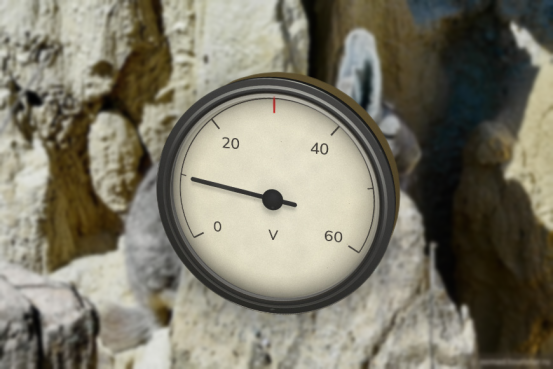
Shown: V 10
